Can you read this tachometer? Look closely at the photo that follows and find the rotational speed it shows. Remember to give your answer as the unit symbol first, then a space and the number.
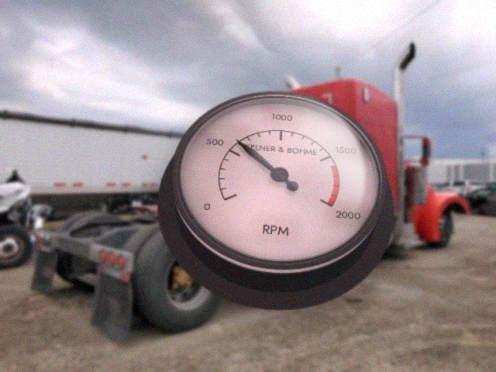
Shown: rpm 600
